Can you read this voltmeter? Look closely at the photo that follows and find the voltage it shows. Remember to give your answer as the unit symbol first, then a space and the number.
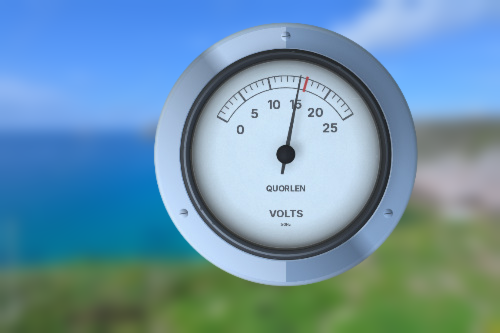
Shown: V 15
